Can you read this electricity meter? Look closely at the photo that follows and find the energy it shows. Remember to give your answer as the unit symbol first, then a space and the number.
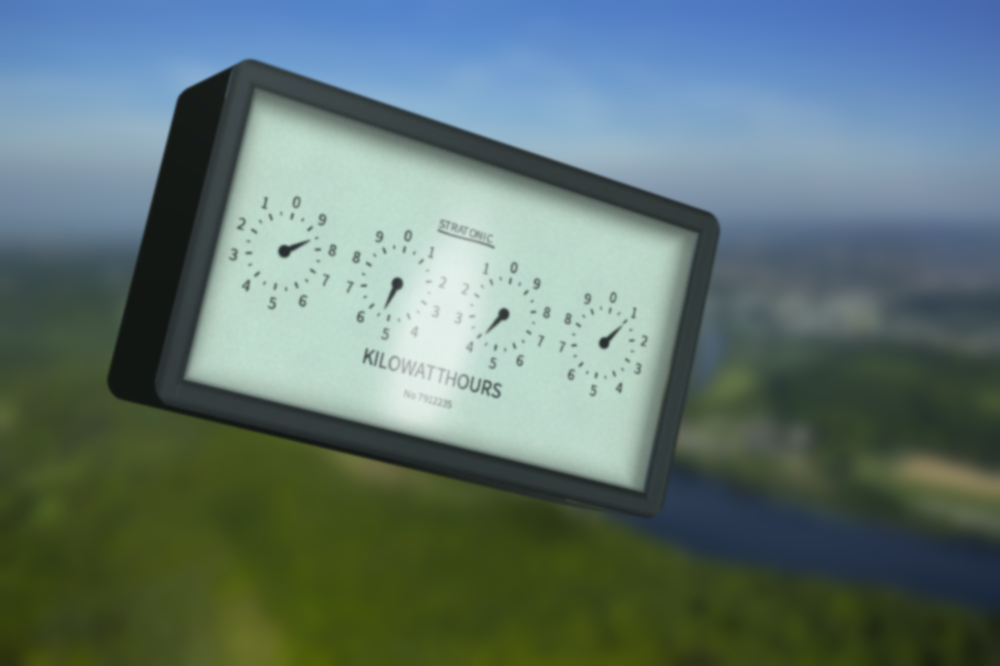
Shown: kWh 8541
